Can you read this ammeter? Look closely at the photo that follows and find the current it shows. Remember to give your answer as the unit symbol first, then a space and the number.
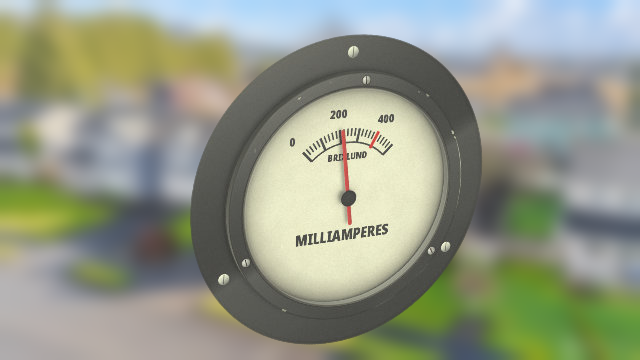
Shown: mA 200
